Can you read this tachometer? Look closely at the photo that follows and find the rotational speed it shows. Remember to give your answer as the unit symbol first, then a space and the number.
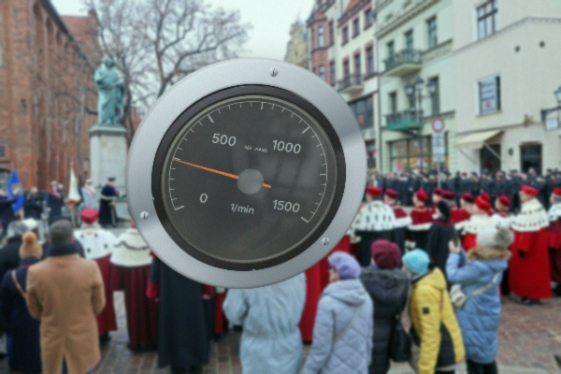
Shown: rpm 250
